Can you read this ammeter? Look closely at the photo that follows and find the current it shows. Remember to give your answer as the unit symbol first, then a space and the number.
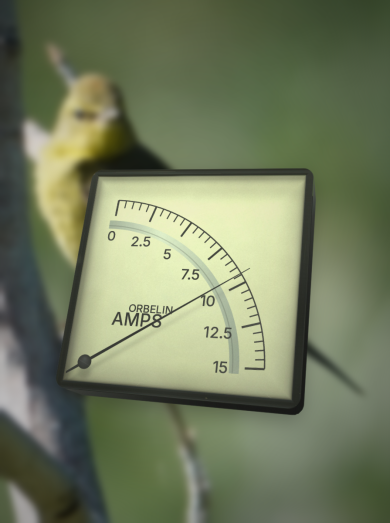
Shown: A 9.5
